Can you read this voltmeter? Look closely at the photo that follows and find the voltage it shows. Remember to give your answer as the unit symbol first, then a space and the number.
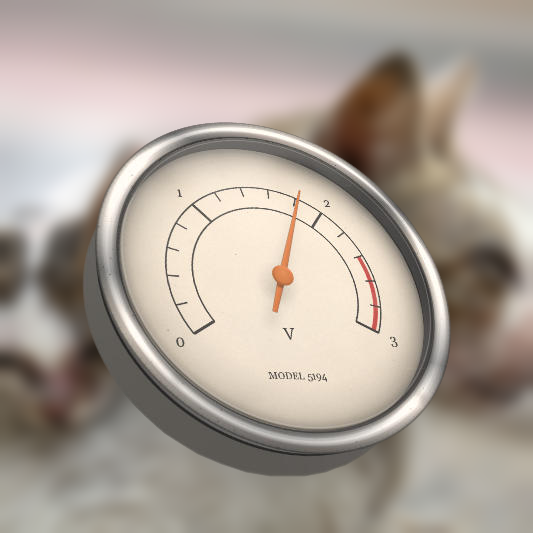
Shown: V 1.8
